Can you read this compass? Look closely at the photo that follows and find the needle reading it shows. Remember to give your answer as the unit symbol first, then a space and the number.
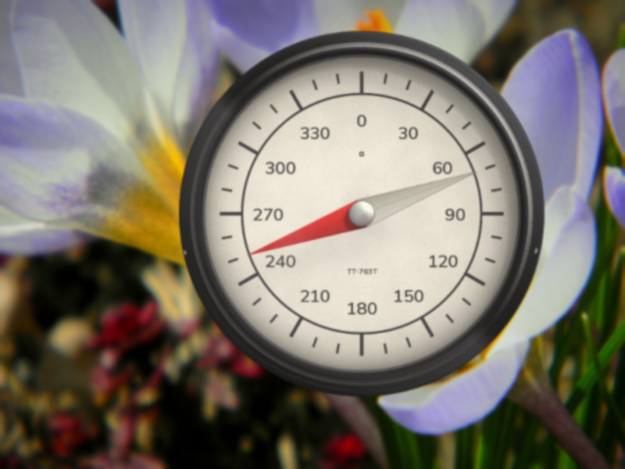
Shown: ° 250
